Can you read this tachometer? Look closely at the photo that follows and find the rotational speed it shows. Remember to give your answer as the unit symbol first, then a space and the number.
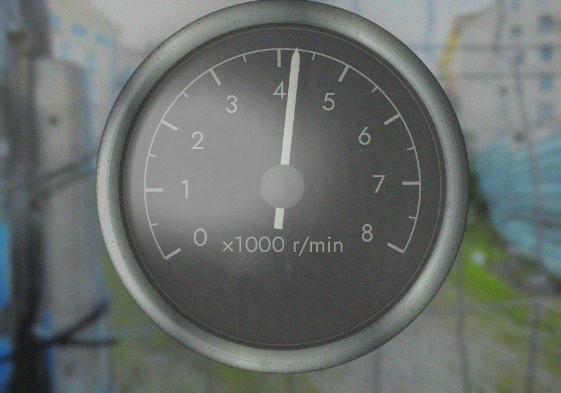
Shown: rpm 4250
